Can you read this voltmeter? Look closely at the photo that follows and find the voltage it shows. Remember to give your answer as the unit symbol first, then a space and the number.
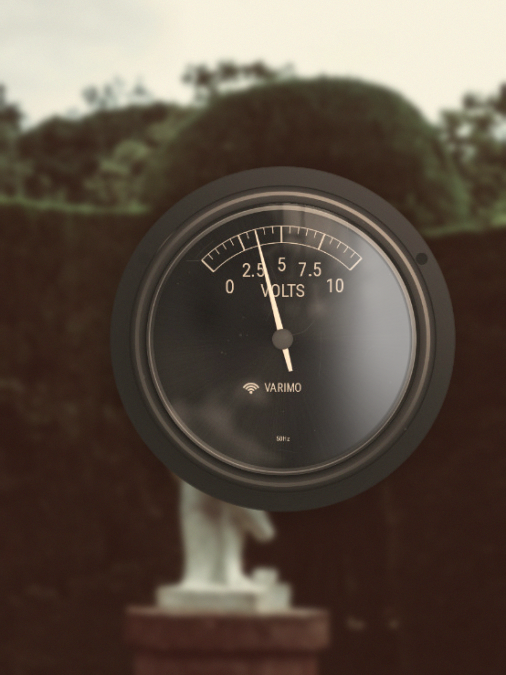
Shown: V 3.5
